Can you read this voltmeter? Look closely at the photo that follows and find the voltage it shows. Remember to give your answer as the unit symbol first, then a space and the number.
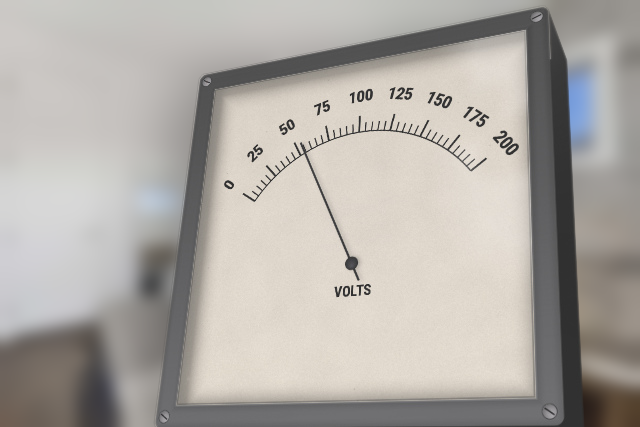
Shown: V 55
